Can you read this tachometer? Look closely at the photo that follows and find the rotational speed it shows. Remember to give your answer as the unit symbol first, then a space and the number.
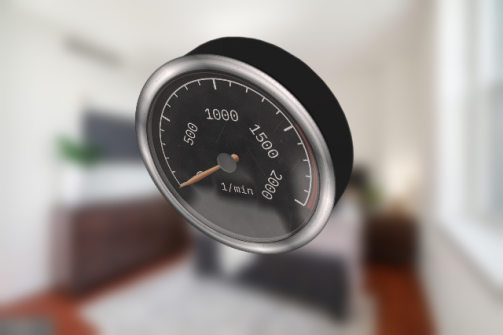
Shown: rpm 0
